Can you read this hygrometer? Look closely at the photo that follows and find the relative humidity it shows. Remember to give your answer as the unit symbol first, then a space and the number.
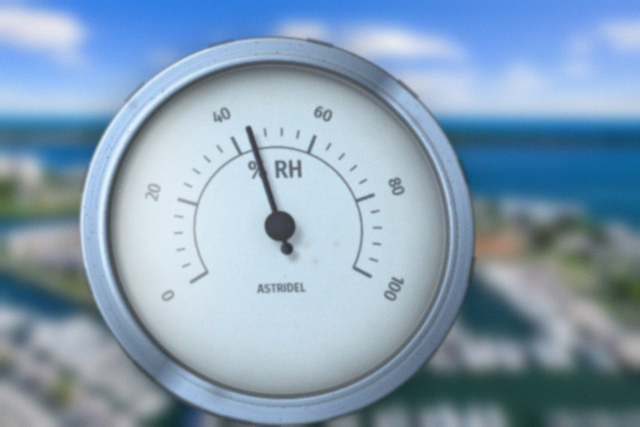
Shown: % 44
